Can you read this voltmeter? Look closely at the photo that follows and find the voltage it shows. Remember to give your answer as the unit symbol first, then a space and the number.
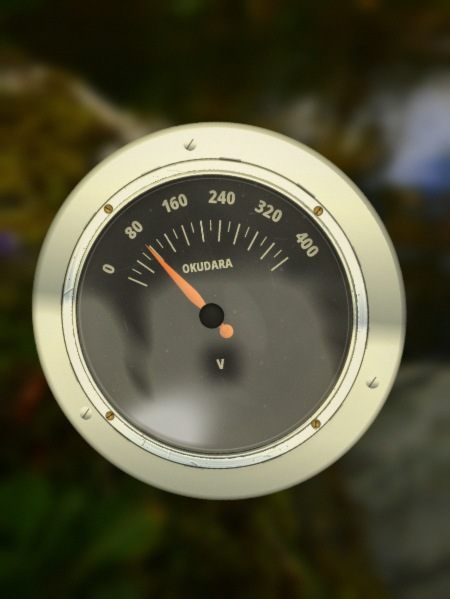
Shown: V 80
